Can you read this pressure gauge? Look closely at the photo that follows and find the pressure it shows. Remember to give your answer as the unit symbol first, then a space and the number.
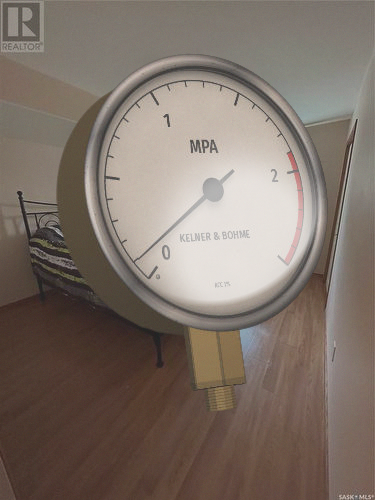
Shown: MPa 0.1
